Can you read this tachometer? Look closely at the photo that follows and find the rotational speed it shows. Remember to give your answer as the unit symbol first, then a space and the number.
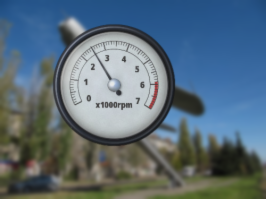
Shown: rpm 2500
